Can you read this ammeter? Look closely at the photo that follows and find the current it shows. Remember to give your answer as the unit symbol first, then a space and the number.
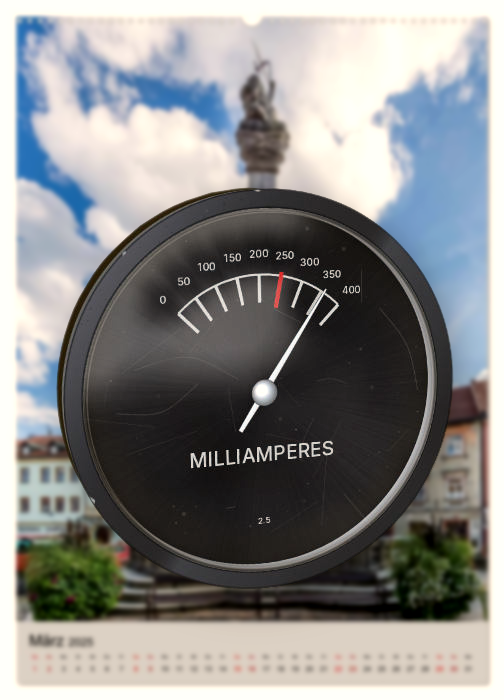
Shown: mA 350
